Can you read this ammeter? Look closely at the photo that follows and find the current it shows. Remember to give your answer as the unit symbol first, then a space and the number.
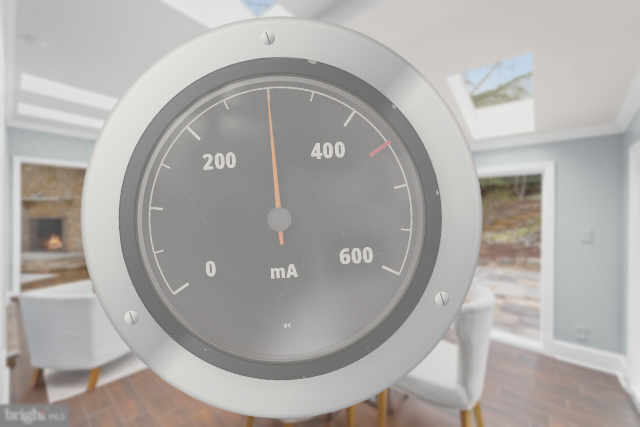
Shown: mA 300
